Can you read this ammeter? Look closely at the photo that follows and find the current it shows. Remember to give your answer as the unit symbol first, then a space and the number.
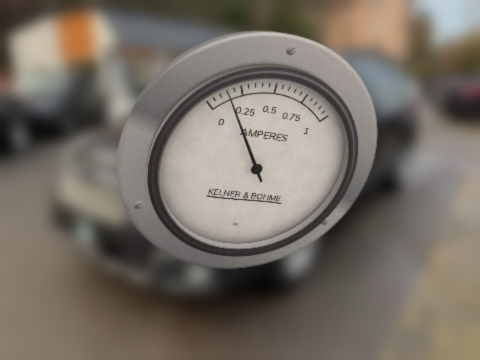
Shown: A 0.15
